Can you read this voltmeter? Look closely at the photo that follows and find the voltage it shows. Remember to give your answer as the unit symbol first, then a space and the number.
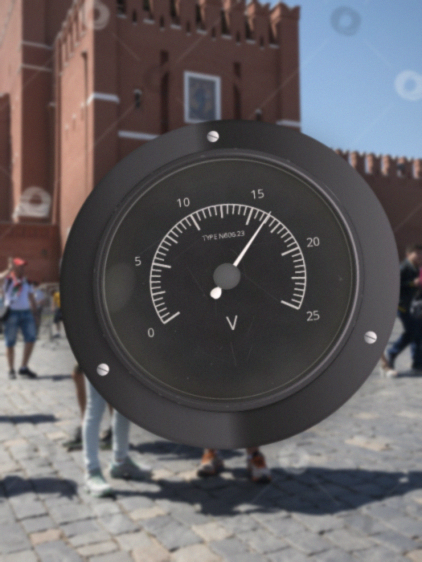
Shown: V 16.5
